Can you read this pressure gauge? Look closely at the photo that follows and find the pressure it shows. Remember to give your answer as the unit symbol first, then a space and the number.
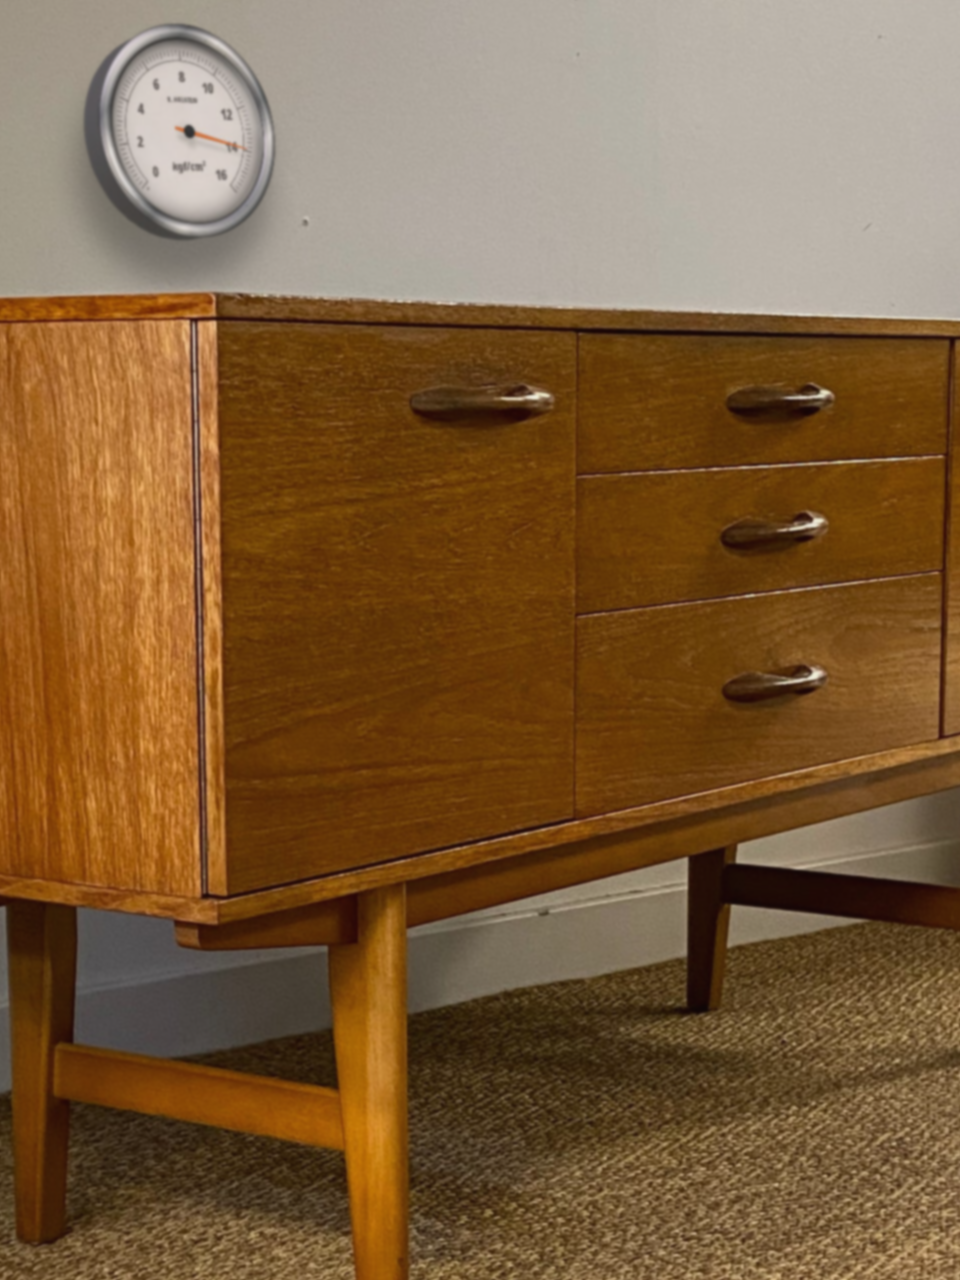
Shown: kg/cm² 14
